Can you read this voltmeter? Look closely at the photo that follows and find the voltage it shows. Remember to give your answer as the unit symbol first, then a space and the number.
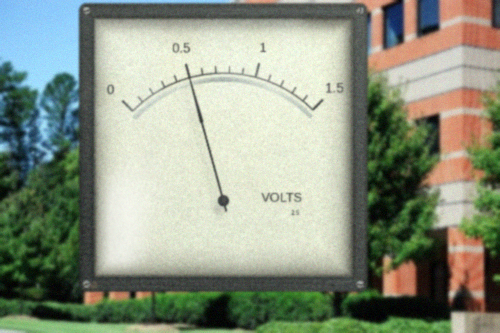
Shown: V 0.5
